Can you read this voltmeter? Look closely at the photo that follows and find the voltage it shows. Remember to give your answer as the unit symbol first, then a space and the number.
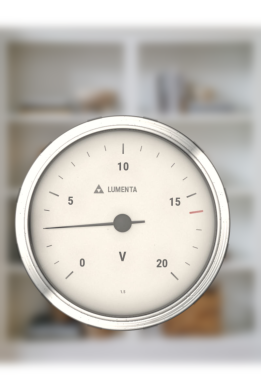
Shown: V 3
